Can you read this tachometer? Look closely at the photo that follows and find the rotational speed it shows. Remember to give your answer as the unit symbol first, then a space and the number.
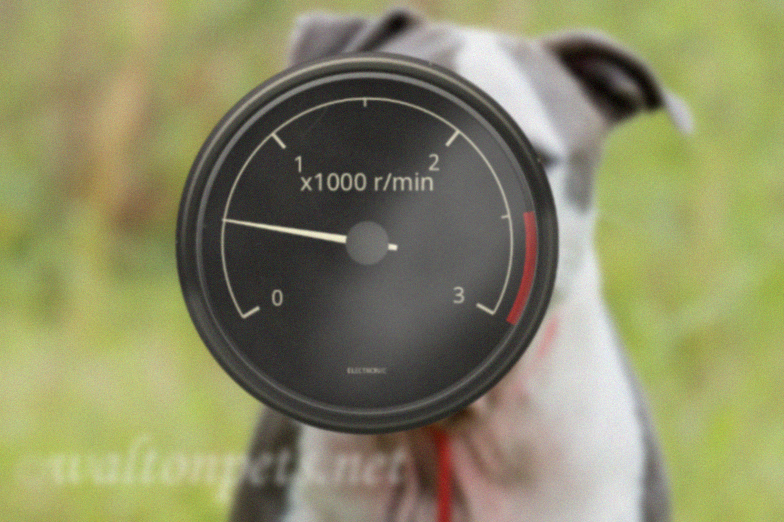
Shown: rpm 500
